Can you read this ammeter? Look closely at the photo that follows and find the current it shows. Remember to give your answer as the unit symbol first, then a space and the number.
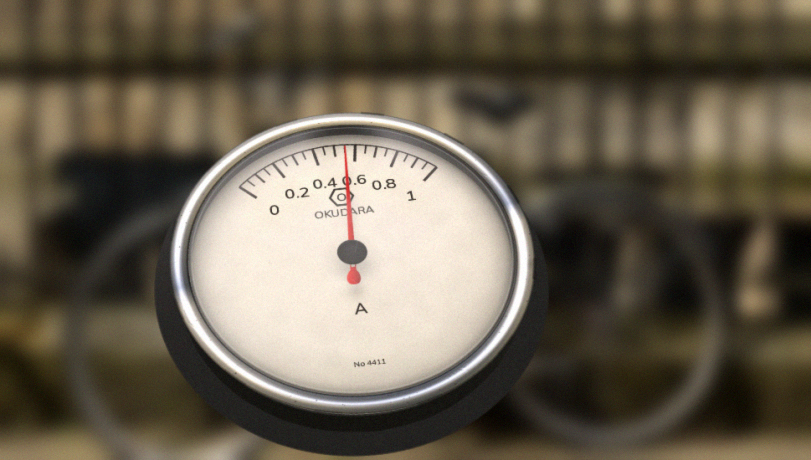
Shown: A 0.55
